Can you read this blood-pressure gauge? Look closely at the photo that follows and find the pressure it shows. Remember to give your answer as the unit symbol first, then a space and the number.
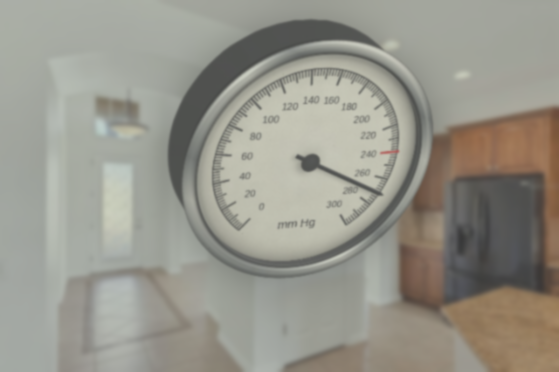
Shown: mmHg 270
